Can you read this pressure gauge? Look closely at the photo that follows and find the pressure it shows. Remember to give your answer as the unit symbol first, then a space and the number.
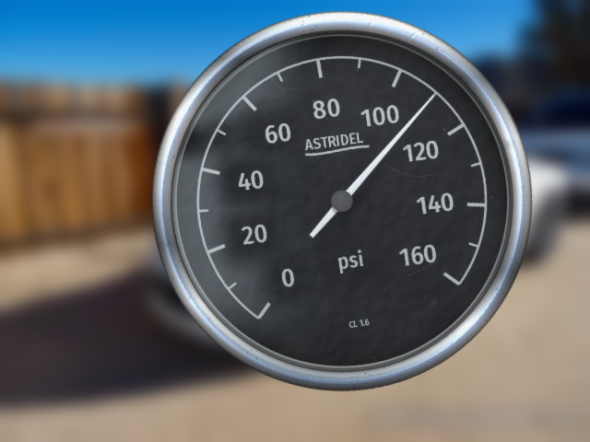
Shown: psi 110
